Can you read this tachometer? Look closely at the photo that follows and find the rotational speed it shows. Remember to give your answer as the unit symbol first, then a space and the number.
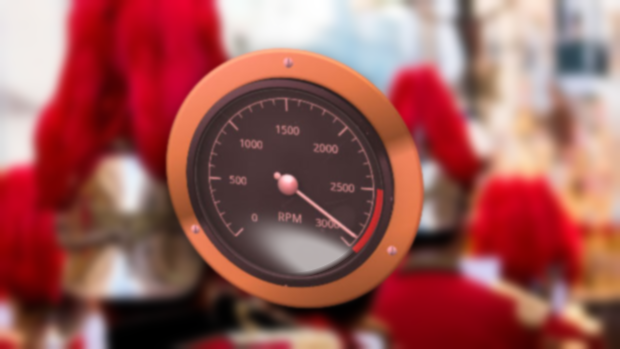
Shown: rpm 2900
